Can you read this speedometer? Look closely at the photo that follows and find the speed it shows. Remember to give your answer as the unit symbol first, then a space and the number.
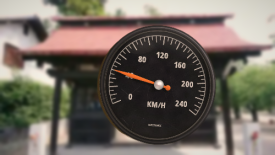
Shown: km/h 40
